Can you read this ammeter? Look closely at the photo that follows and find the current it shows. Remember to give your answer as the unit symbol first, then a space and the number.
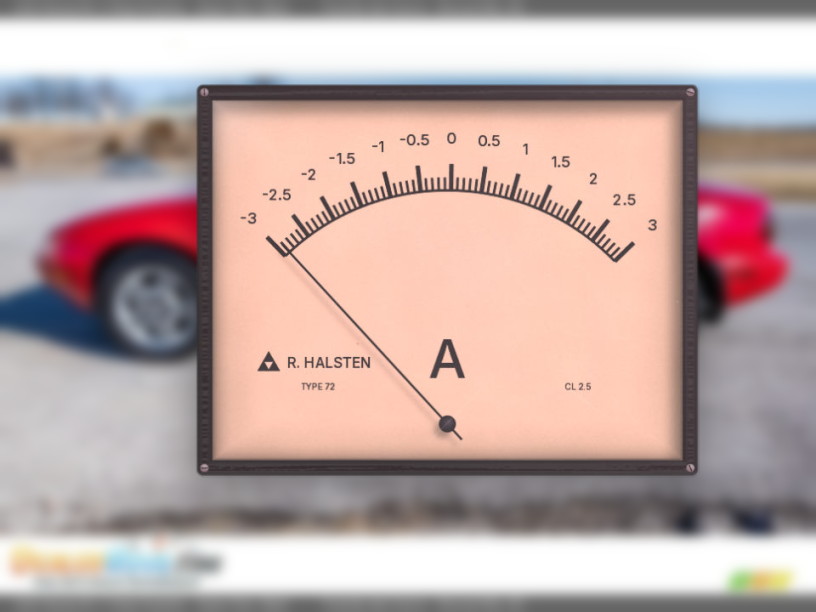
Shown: A -2.9
